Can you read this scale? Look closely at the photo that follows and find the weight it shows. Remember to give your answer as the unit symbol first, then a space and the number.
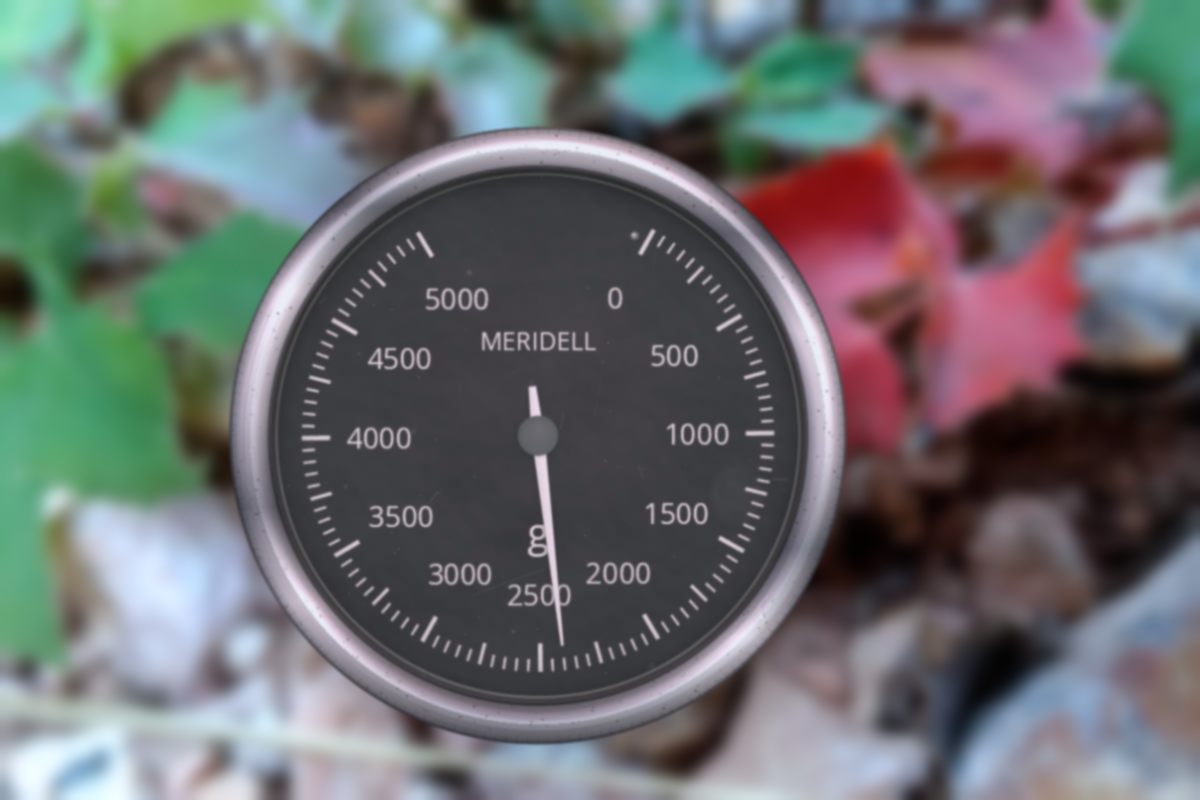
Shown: g 2400
